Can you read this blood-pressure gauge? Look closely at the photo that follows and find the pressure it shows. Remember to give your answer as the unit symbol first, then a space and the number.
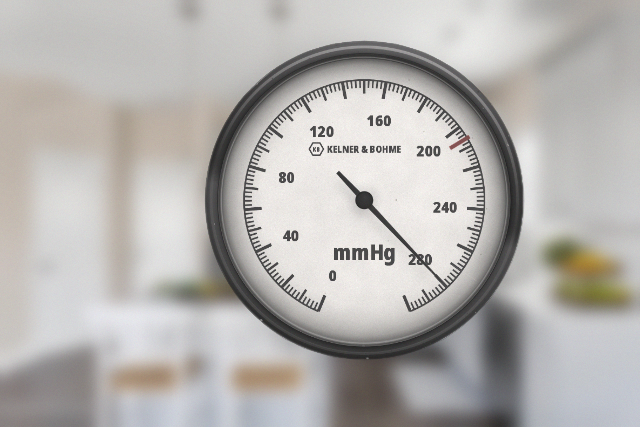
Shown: mmHg 280
